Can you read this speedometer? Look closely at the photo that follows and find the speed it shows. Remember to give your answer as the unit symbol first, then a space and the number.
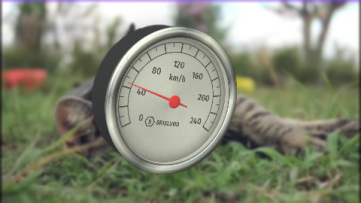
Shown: km/h 45
